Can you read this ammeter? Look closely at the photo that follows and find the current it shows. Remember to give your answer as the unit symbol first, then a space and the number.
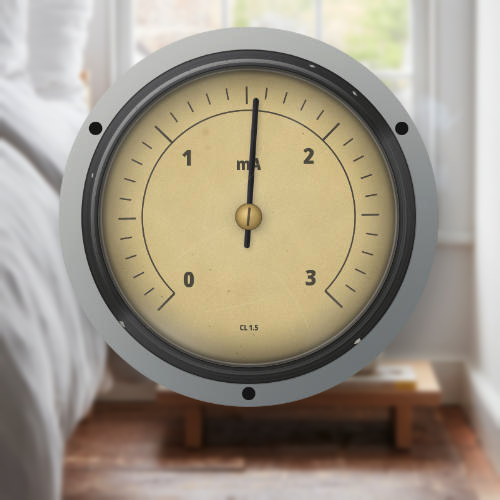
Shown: mA 1.55
